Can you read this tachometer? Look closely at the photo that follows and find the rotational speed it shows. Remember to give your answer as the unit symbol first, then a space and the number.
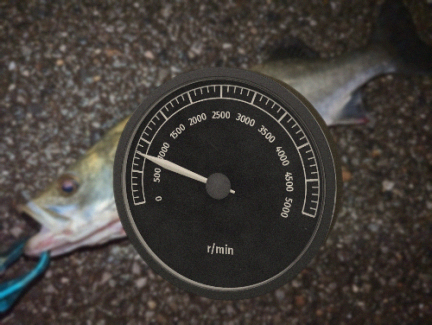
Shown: rpm 800
